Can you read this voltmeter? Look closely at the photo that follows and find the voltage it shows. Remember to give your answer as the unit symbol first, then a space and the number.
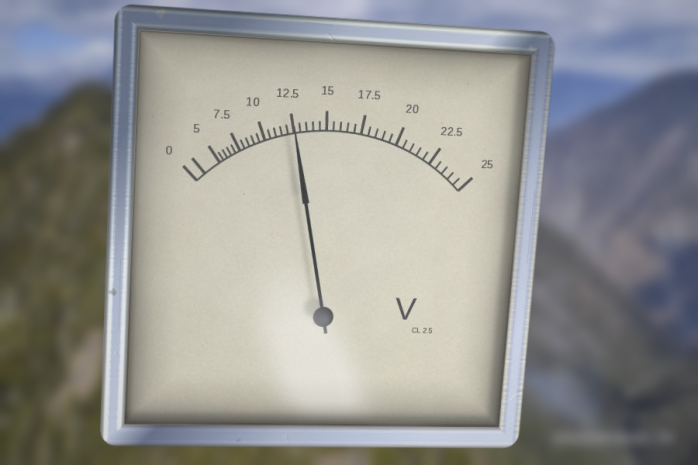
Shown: V 12.5
